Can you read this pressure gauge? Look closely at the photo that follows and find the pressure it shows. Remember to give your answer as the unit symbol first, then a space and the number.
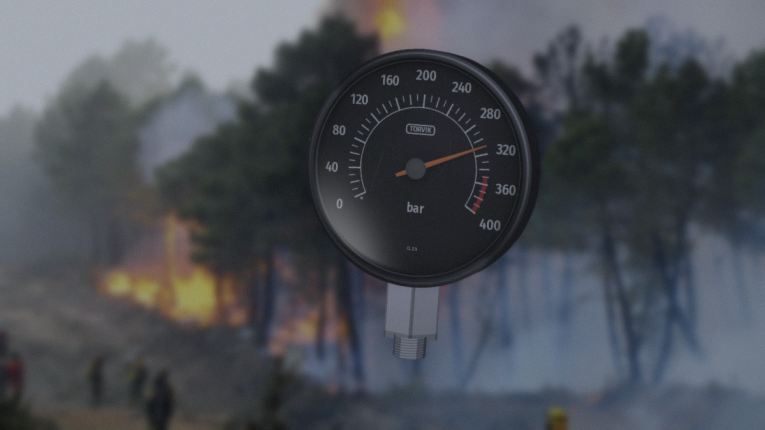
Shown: bar 310
